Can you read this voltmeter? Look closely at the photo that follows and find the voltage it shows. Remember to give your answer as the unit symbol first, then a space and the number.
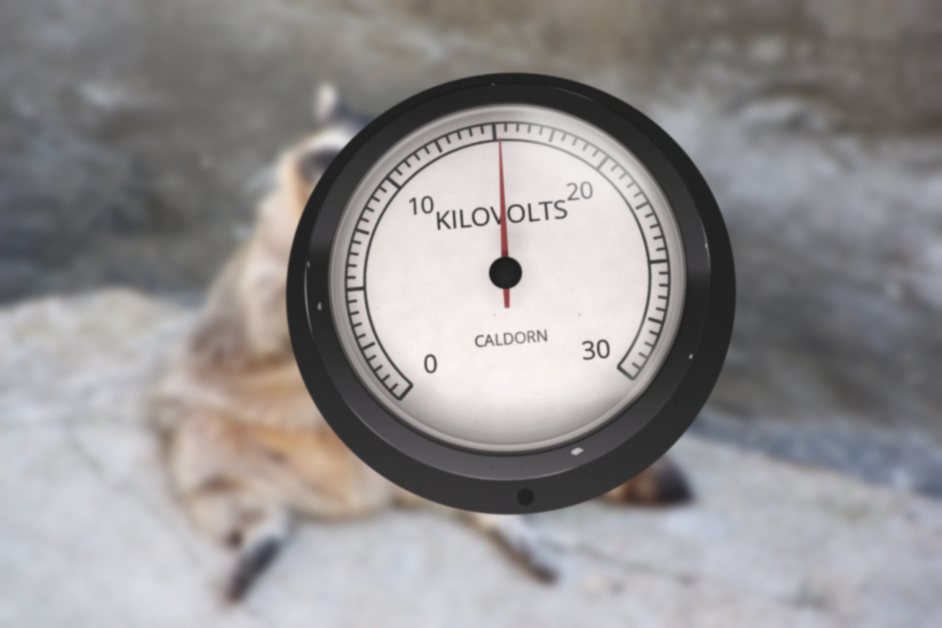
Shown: kV 15.25
